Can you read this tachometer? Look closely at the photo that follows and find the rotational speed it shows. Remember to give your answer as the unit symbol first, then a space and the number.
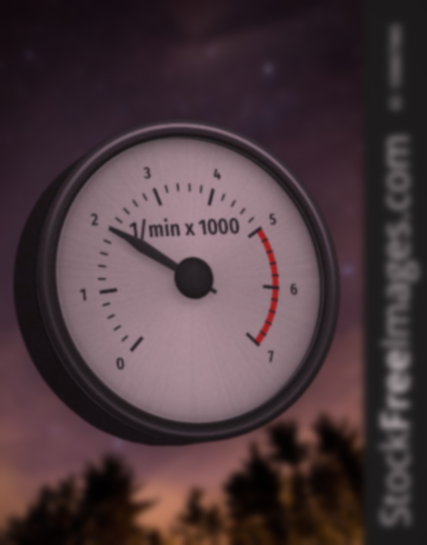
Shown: rpm 2000
